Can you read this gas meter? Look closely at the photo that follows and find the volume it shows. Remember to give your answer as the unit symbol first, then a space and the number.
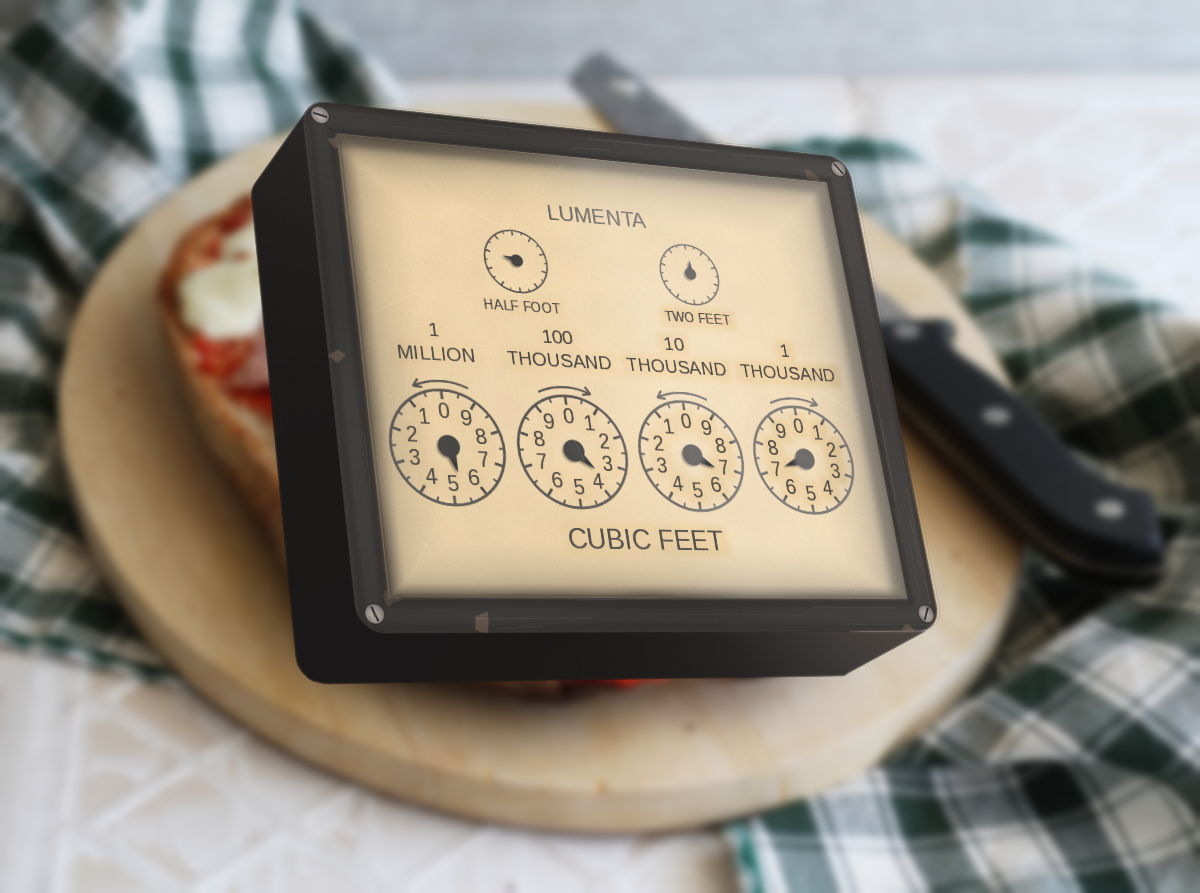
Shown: ft³ 536700
